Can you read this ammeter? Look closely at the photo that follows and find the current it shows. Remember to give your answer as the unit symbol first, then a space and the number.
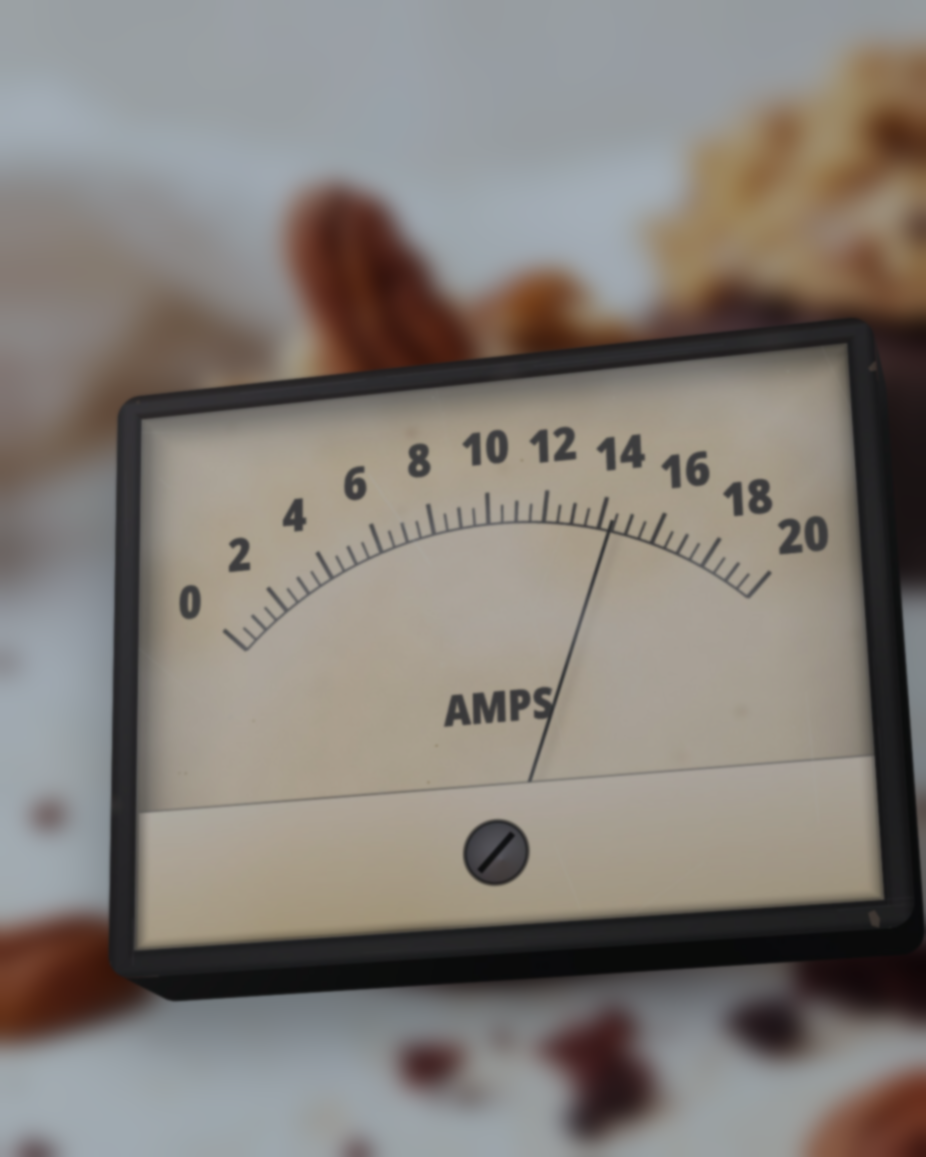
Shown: A 14.5
